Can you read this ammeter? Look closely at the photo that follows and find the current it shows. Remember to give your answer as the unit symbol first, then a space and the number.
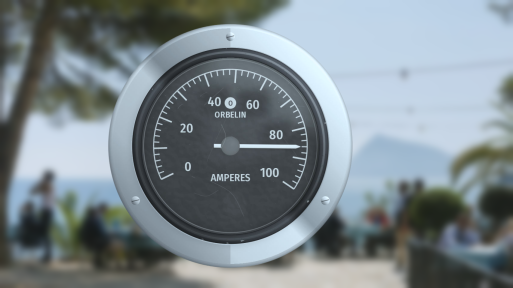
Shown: A 86
